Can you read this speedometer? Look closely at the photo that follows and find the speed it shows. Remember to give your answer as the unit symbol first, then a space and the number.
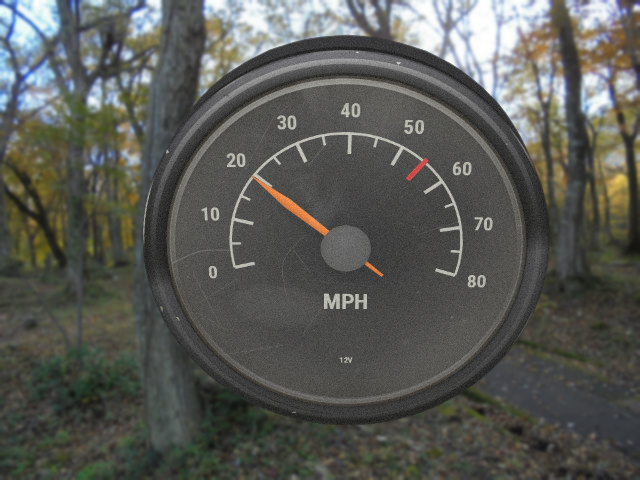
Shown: mph 20
